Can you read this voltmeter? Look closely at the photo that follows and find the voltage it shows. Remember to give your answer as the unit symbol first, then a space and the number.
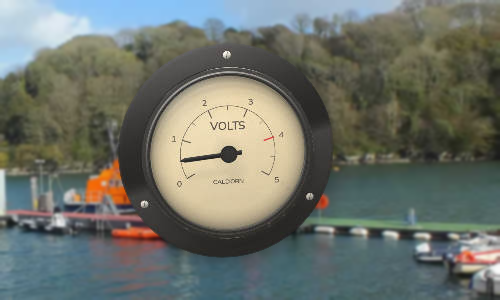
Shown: V 0.5
